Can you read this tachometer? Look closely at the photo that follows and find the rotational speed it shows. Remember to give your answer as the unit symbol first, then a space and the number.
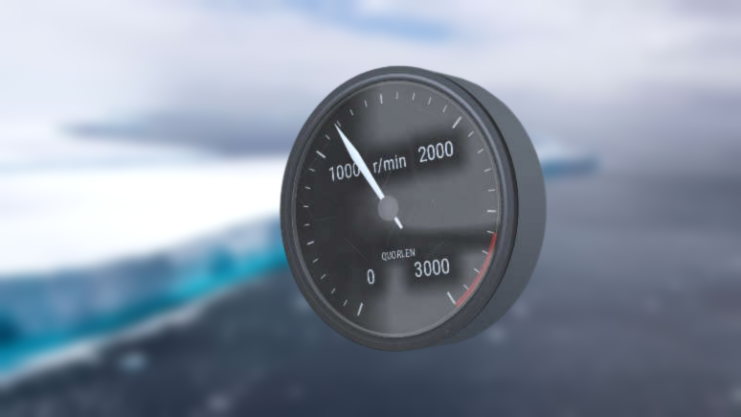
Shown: rpm 1200
